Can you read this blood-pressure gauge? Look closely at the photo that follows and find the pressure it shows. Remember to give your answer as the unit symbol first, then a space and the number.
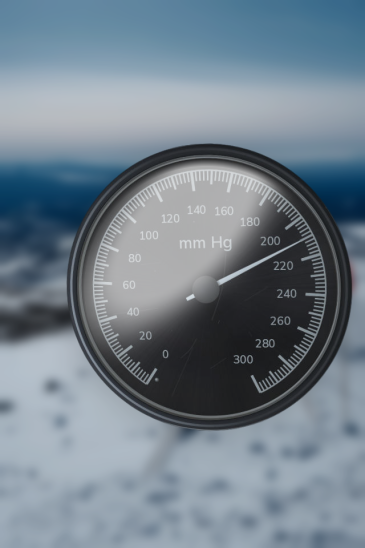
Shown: mmHg 210
